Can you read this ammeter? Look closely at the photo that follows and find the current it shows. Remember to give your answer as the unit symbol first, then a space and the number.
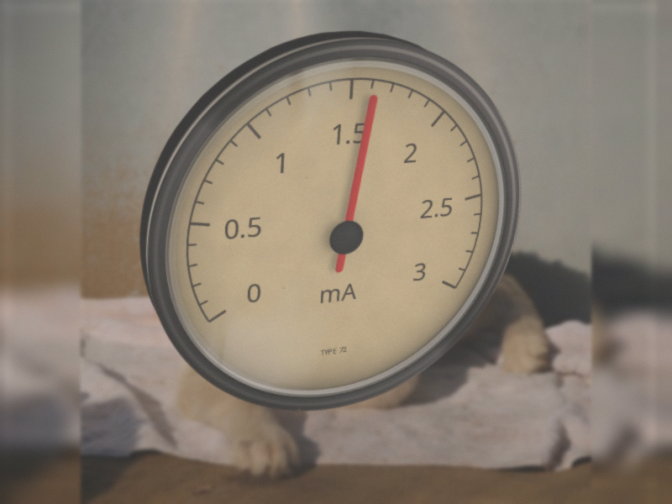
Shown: mA 1.6
